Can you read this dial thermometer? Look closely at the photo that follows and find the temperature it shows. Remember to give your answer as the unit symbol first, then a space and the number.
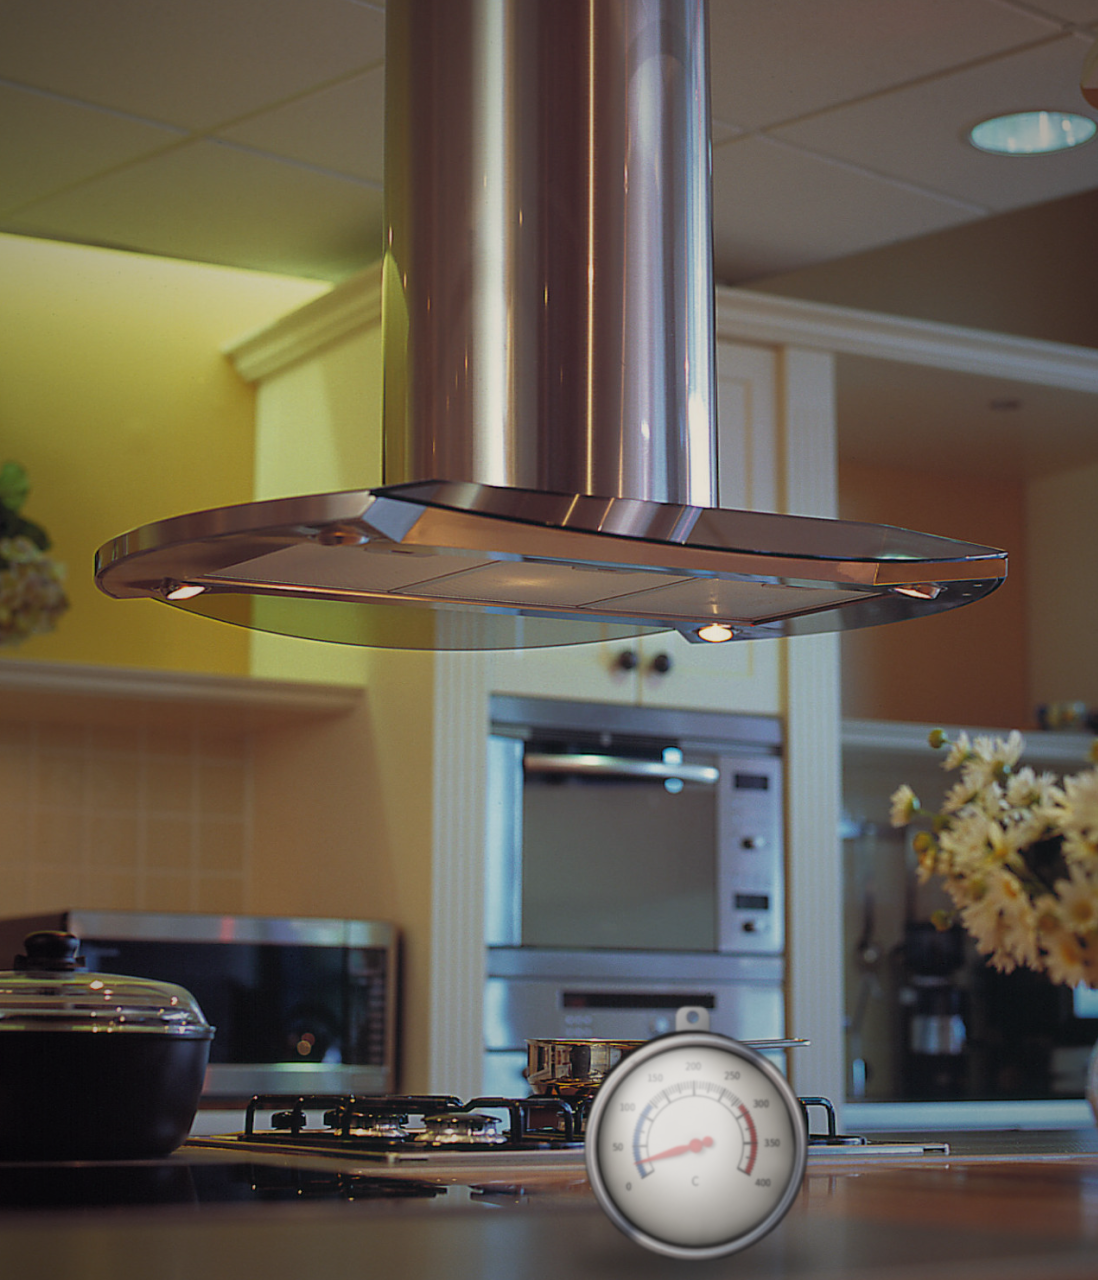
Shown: °C 25
